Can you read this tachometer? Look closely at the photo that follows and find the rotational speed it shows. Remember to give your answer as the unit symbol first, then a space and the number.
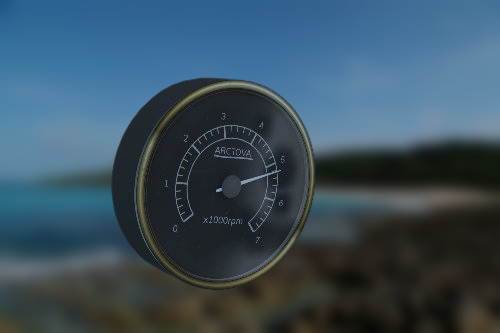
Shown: rpm 5200
